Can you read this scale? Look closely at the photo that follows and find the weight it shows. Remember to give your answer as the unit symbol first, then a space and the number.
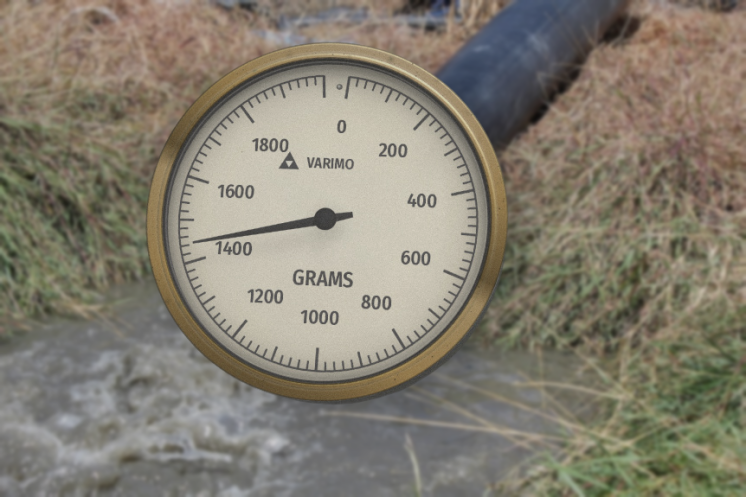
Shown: g 1440
